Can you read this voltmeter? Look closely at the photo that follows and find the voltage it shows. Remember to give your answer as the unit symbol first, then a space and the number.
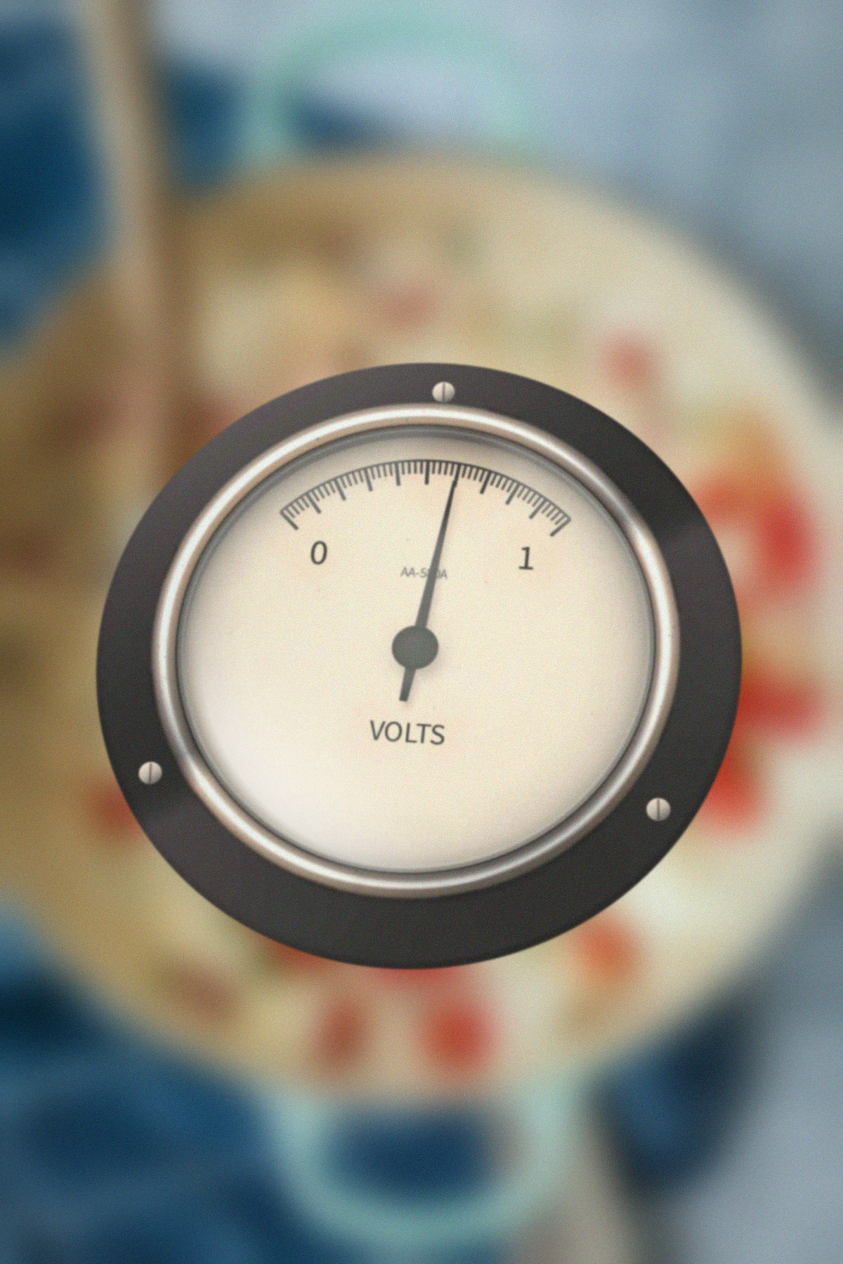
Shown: V 0.6
